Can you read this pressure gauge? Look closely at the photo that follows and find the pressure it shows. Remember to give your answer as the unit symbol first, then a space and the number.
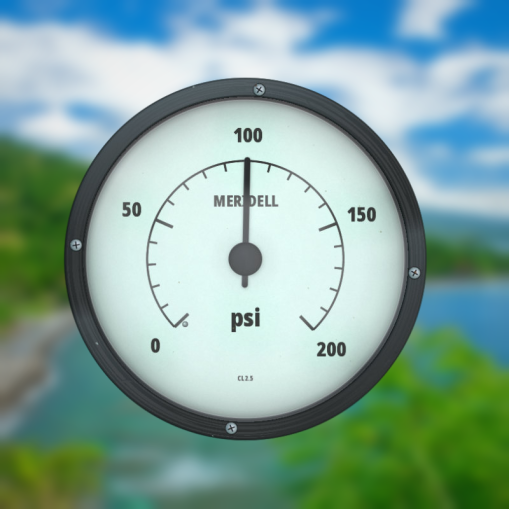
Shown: psi 100
